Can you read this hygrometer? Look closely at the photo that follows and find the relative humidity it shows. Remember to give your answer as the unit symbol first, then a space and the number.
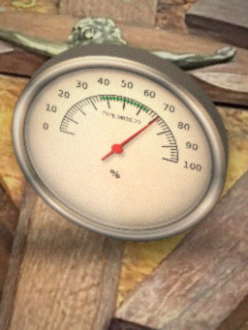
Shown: % 70
